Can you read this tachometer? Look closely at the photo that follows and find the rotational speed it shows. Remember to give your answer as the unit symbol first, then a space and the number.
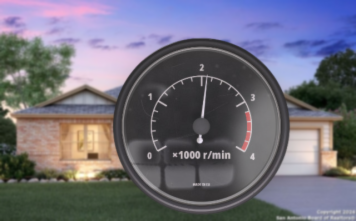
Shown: rpm 2100
